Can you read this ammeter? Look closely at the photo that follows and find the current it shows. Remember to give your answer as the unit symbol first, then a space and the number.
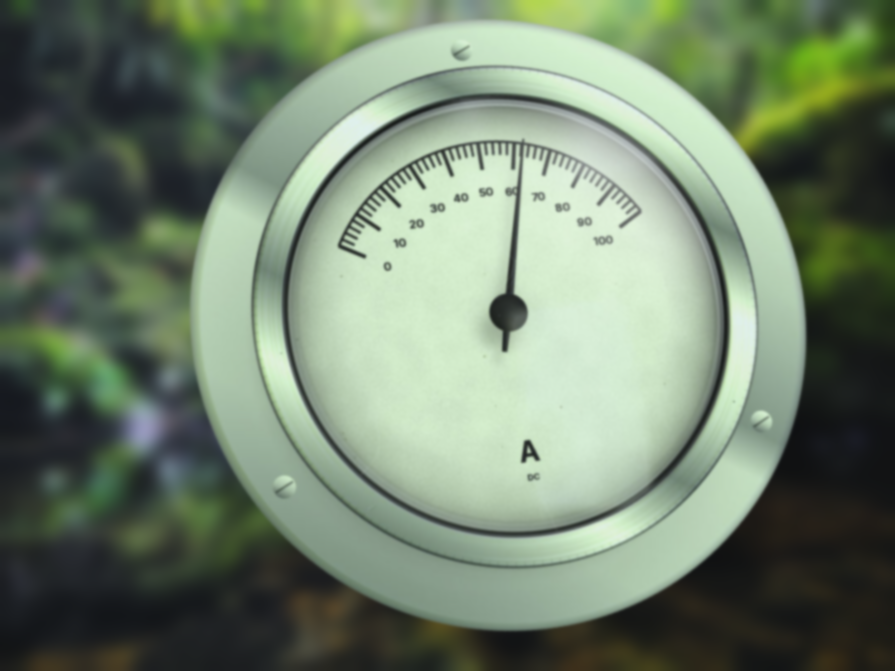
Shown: A 62
